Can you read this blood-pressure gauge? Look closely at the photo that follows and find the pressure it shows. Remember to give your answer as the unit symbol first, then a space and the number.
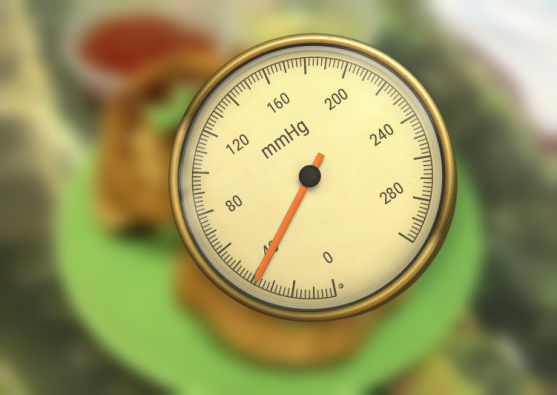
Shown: mmHg 38
